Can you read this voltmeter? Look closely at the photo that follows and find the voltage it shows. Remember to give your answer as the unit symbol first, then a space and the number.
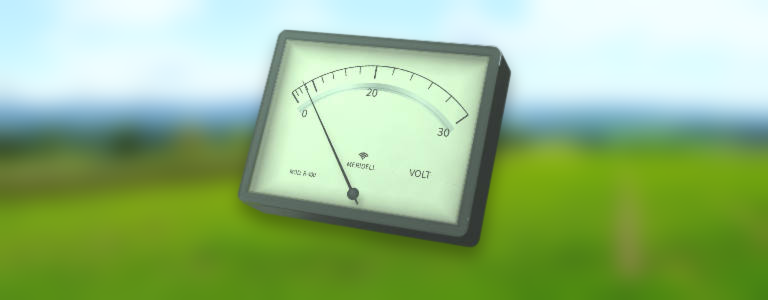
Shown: V 8
